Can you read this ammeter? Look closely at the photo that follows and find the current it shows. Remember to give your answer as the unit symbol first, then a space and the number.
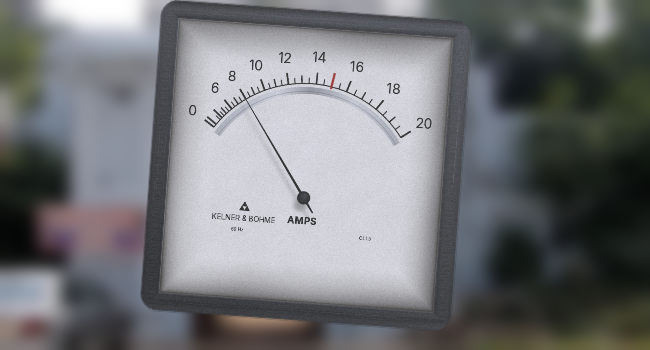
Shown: A 8
